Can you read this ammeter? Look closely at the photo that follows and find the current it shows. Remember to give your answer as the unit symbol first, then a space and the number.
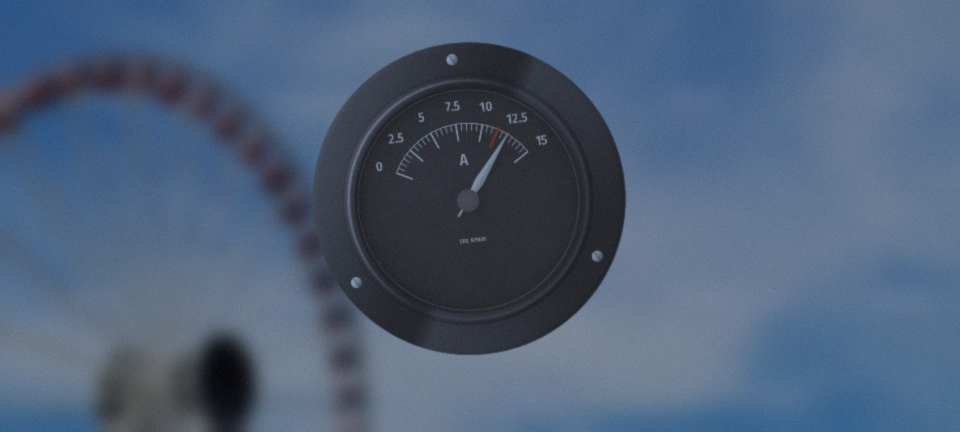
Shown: A 12.5
